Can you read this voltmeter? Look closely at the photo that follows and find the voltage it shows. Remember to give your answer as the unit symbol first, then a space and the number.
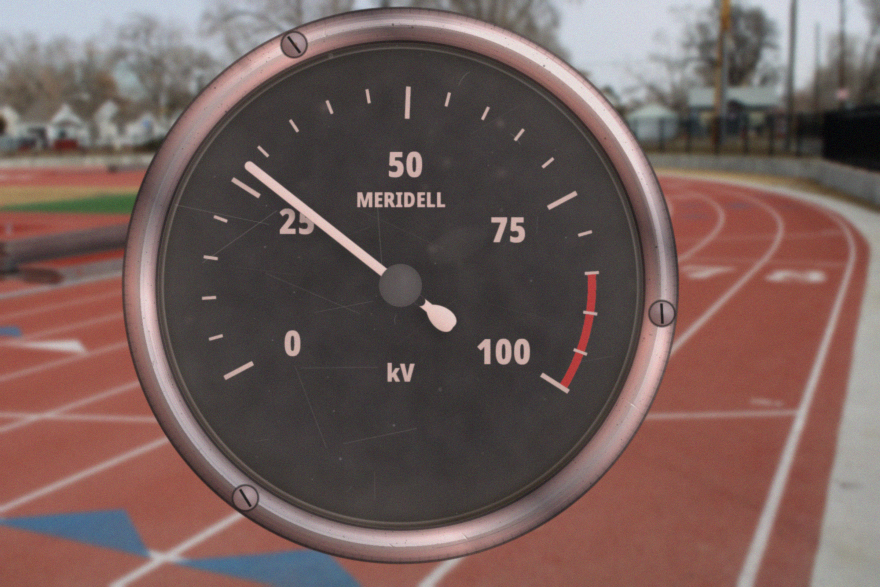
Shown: kV 27.5
